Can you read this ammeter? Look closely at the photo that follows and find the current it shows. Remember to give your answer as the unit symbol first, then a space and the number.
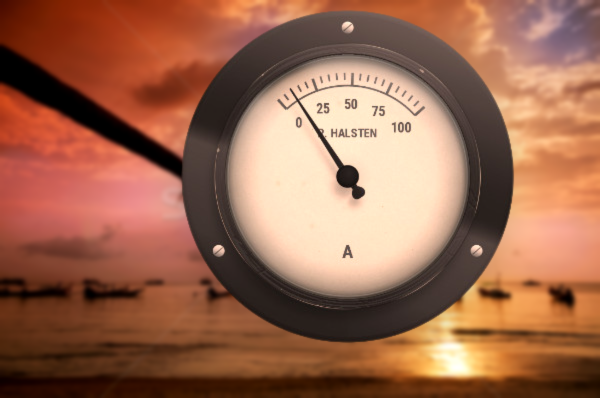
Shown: A 10
